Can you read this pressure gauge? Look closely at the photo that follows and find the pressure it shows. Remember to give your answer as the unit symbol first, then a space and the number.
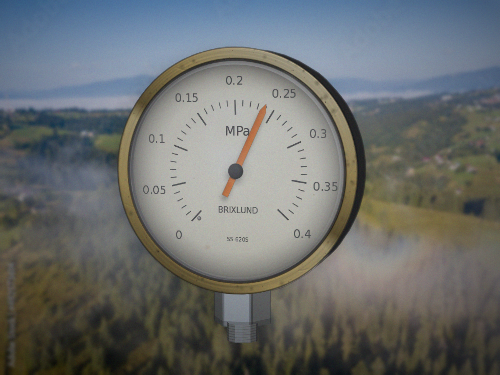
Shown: MPa 0.24
